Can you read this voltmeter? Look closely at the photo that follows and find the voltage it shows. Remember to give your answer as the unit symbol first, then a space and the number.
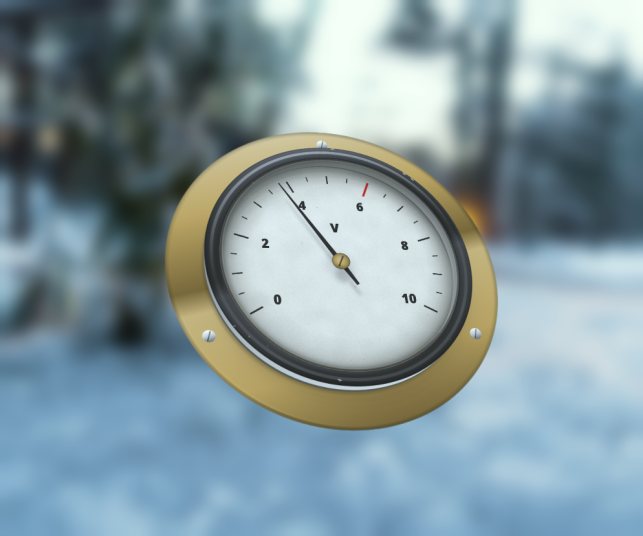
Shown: V 3.75
